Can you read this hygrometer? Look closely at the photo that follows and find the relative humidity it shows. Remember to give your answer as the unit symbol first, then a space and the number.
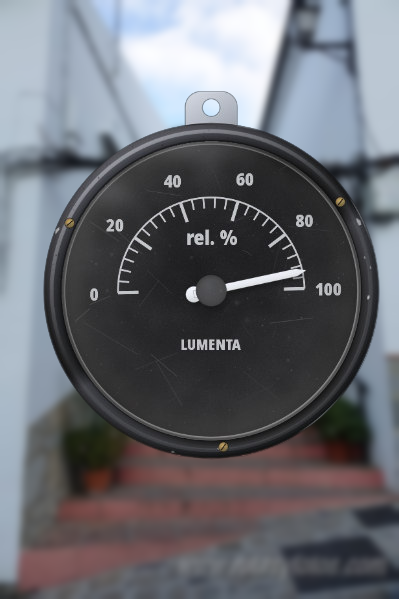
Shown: % 94
